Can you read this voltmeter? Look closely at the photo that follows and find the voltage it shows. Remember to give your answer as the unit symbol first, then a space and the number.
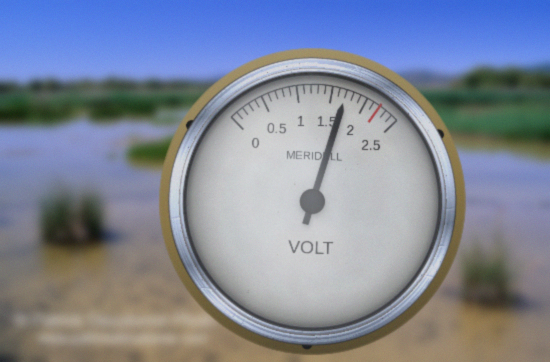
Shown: V 1.7
